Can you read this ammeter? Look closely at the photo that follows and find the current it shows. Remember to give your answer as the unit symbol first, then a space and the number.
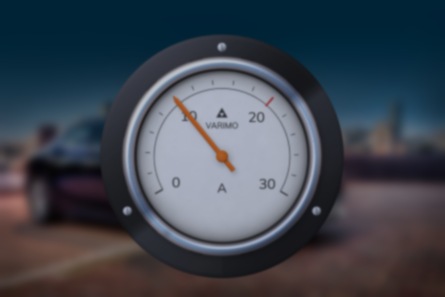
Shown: A 10
